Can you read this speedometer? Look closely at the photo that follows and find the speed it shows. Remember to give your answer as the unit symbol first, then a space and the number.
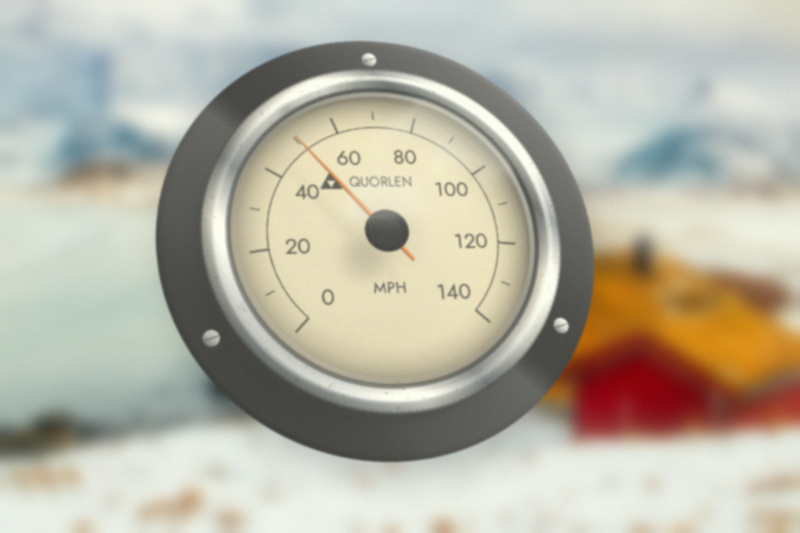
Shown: mph 50
